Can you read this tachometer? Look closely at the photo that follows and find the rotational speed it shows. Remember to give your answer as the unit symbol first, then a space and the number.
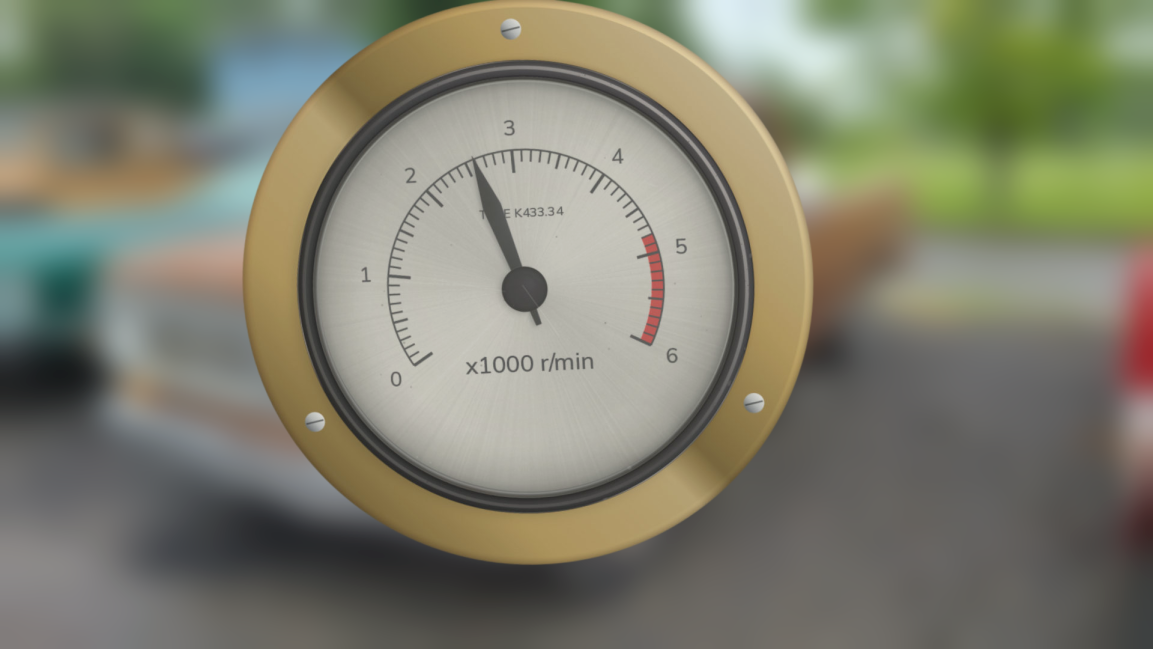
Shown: rpm 2600
